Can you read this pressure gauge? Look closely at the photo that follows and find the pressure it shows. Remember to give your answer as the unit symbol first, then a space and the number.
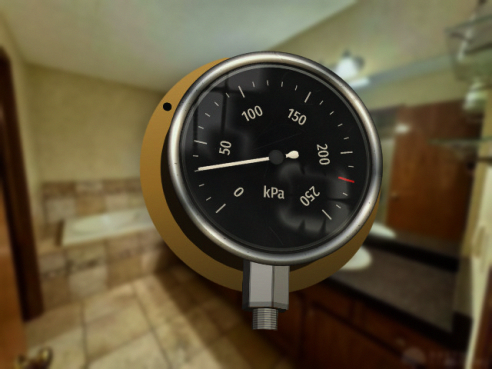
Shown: kPa 30
